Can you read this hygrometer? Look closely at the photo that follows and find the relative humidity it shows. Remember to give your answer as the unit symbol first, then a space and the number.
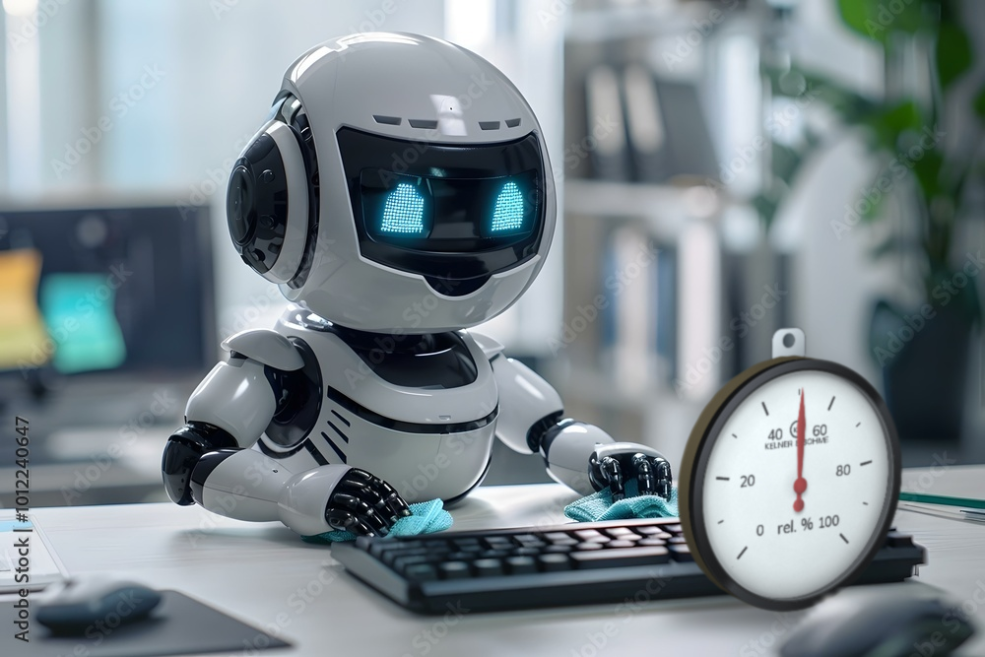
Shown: % 50
